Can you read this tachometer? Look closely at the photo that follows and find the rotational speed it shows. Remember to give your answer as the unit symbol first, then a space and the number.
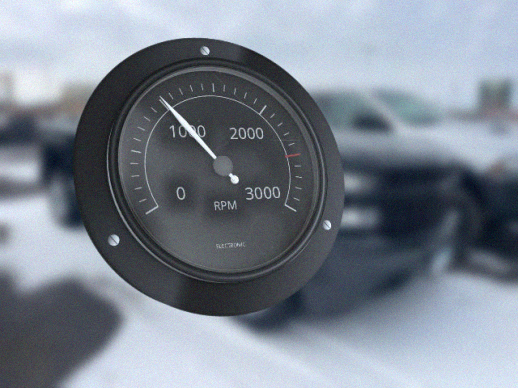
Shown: rpm 1000
